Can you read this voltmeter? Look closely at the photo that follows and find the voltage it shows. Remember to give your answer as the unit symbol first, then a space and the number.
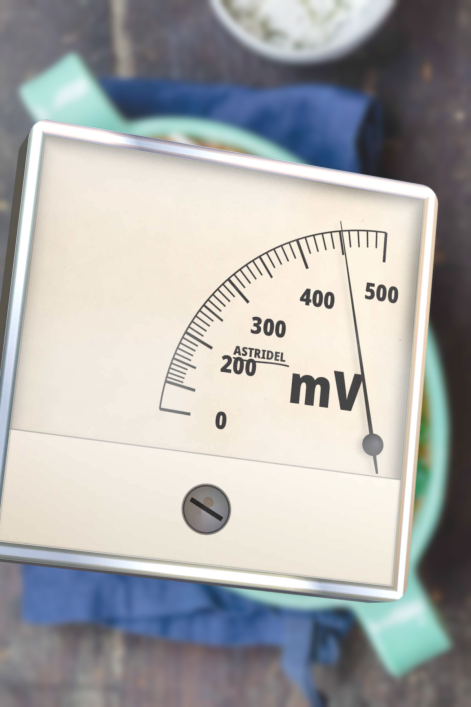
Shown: mV 450
